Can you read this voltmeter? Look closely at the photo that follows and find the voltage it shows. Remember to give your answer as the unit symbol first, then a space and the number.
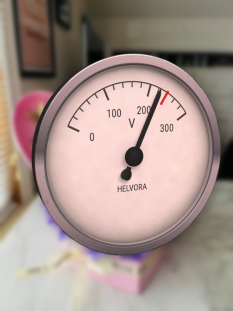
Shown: V 220
